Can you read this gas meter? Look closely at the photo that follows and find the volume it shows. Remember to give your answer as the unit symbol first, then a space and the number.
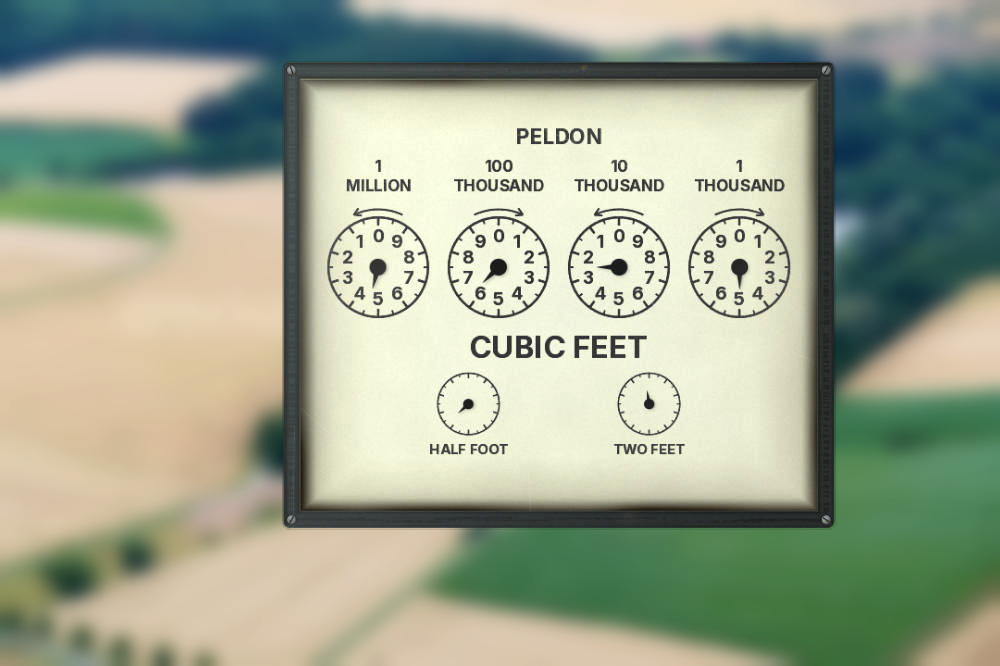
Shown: ft³ 462500
